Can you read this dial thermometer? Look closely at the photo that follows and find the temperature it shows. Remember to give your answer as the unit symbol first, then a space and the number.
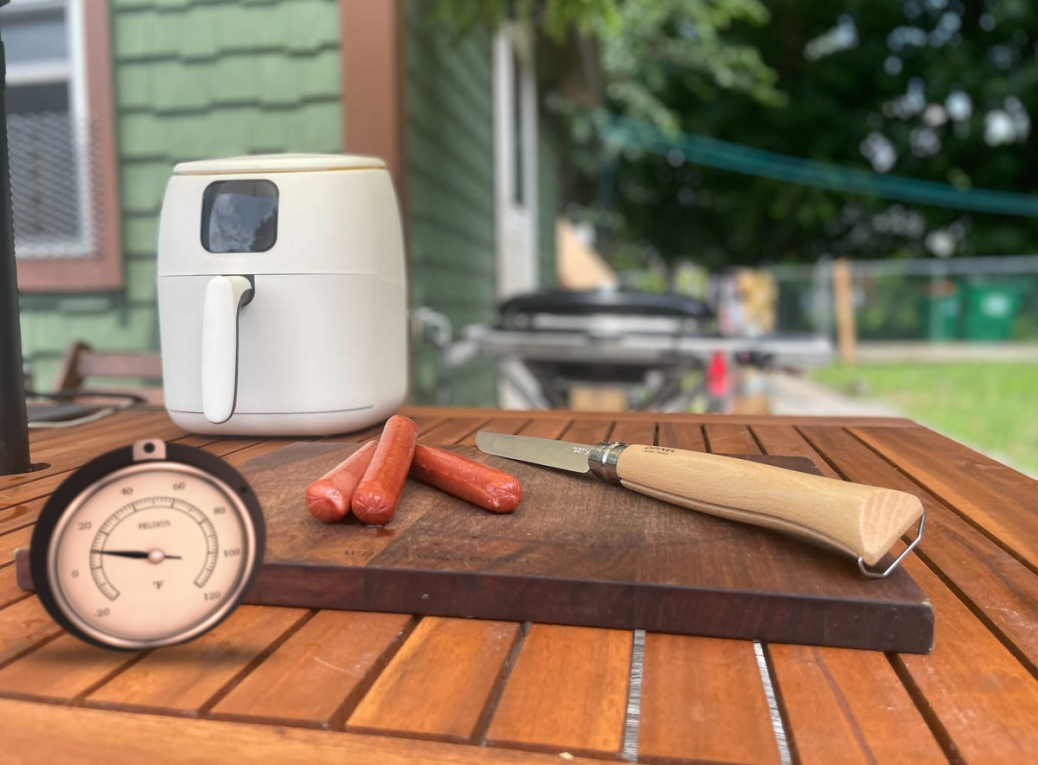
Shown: °F 10
